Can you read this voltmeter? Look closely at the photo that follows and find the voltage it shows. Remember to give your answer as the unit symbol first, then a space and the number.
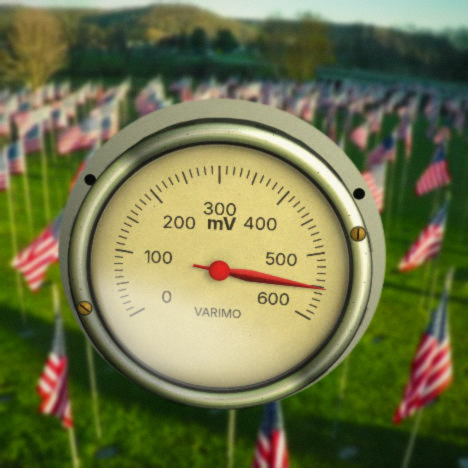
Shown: mV 550
